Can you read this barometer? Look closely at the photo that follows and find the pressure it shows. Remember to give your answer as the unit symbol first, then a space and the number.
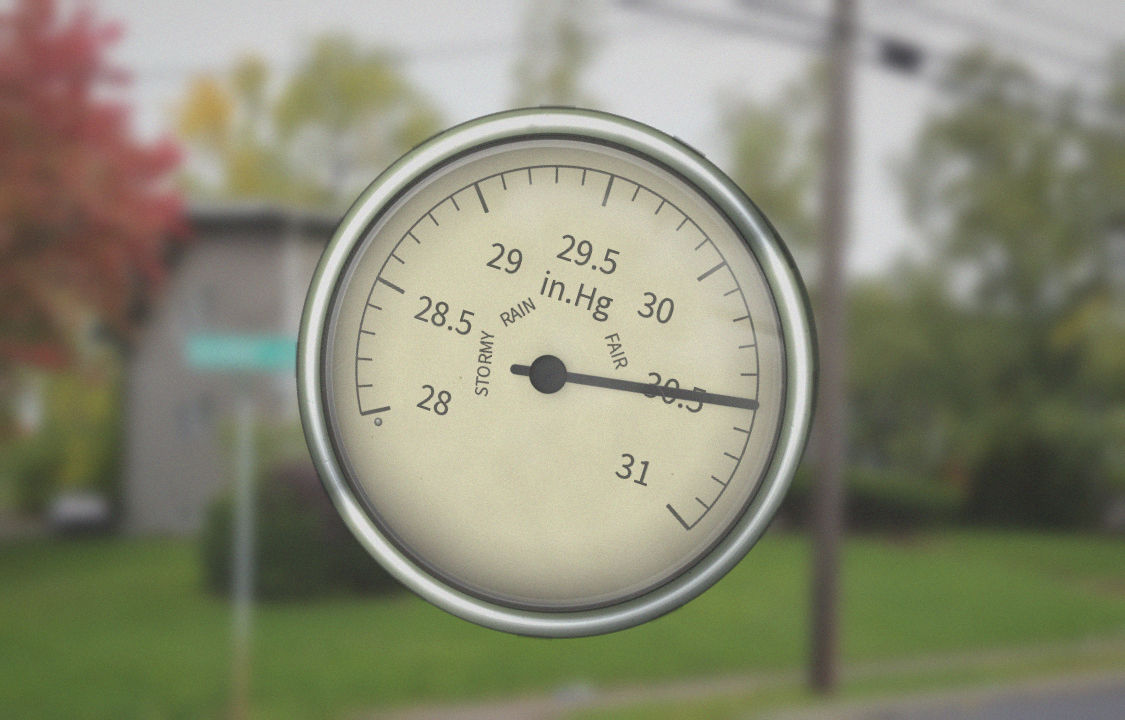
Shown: inHg 30.5
